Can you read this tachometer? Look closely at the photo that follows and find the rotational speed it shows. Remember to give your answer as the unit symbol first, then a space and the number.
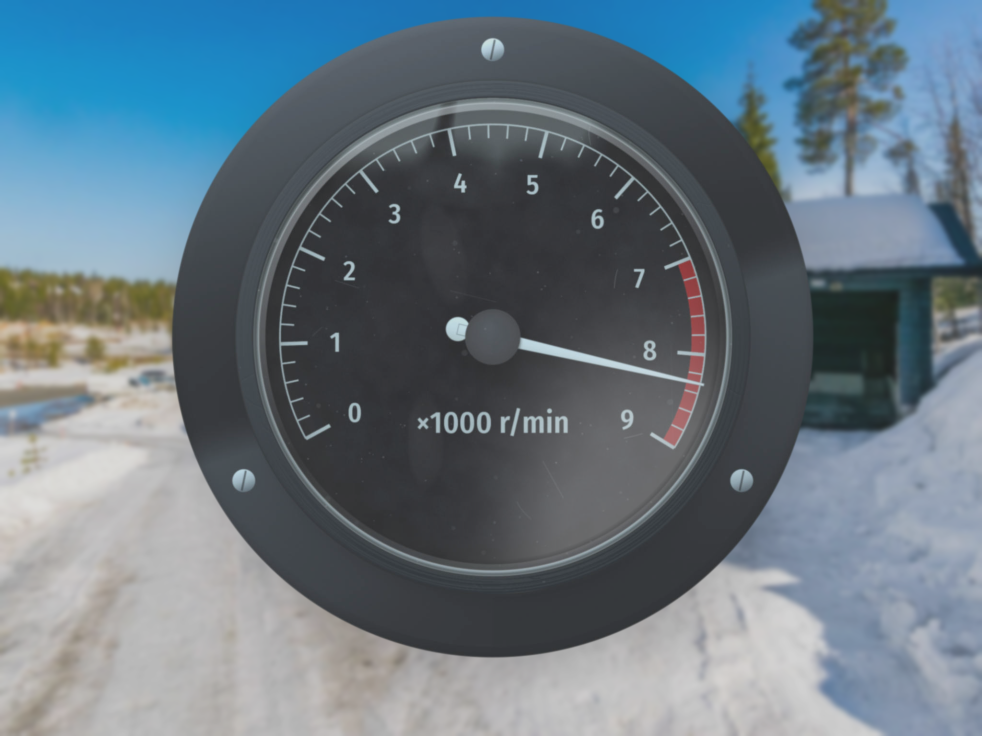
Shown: rpm 8300
